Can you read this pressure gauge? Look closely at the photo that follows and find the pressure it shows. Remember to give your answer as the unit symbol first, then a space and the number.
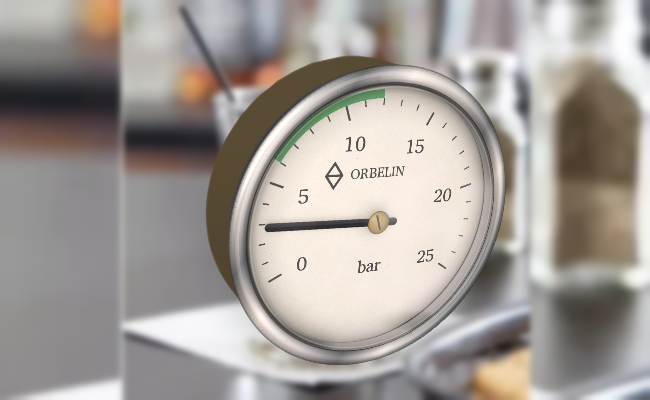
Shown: bar 3
